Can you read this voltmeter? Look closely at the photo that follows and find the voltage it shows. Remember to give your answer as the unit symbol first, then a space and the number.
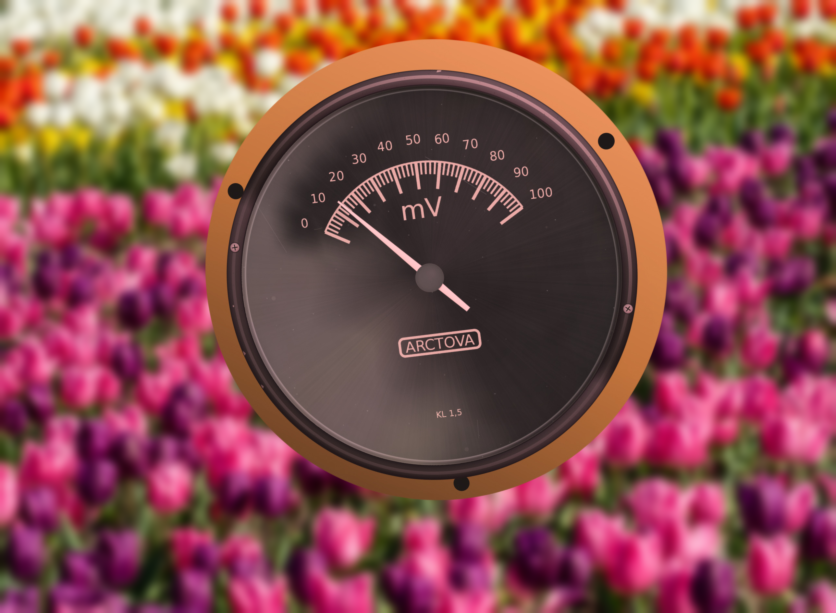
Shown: mV 14
